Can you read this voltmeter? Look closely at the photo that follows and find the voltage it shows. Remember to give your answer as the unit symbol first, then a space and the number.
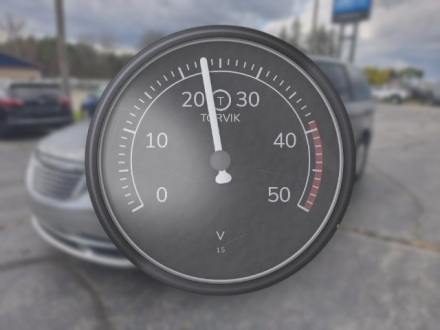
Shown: V 23
